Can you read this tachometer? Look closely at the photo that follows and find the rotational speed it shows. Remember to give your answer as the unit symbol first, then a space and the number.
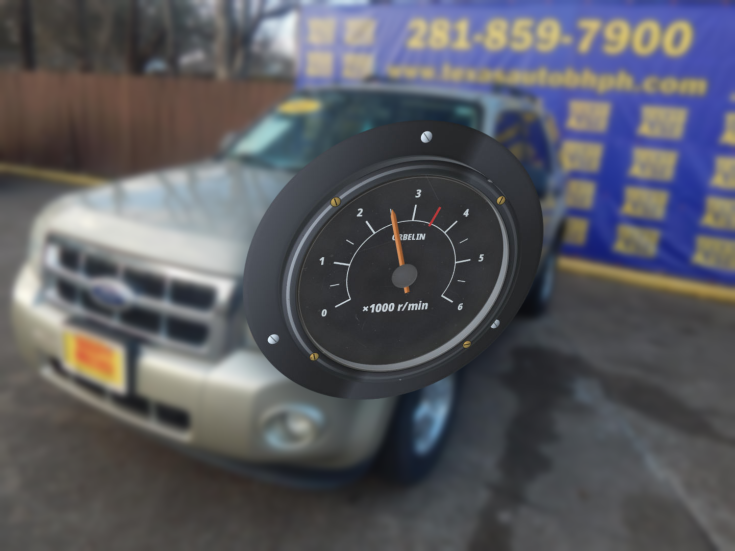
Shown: rpm 2500
